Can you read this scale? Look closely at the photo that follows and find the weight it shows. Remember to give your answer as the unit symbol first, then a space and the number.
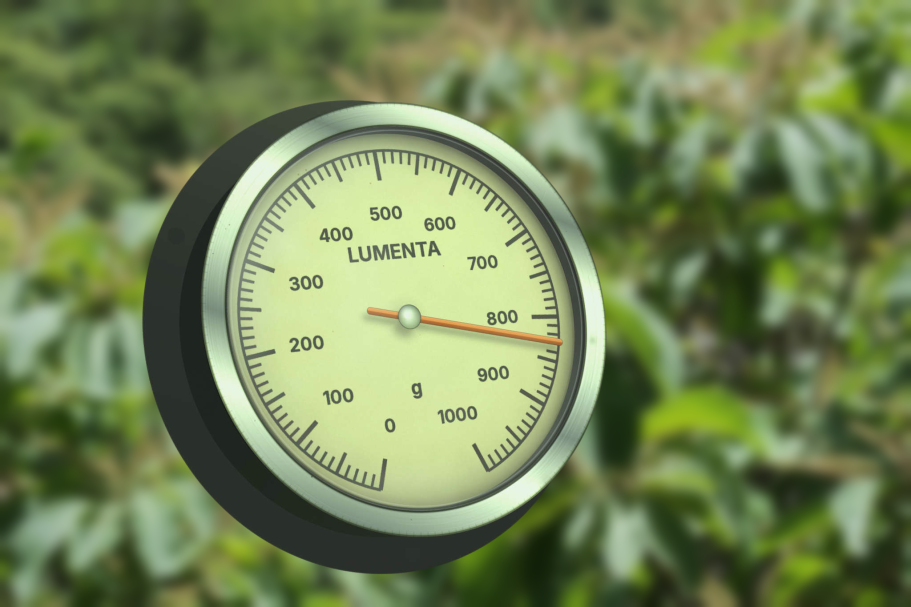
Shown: g 830
